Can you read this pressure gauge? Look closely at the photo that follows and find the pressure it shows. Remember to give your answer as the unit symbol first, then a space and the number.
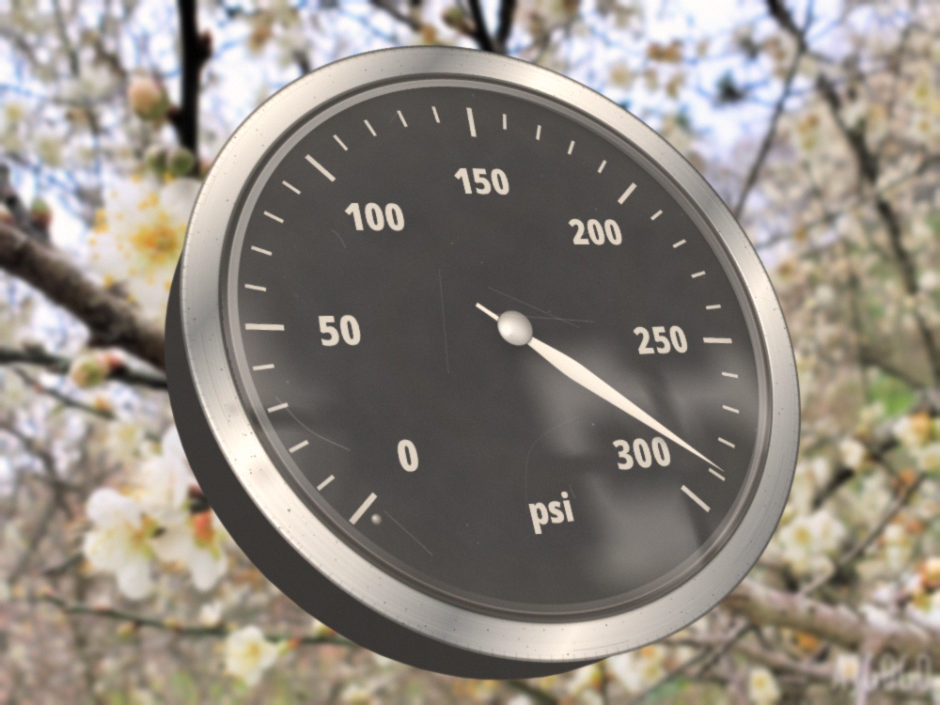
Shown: psi 290
